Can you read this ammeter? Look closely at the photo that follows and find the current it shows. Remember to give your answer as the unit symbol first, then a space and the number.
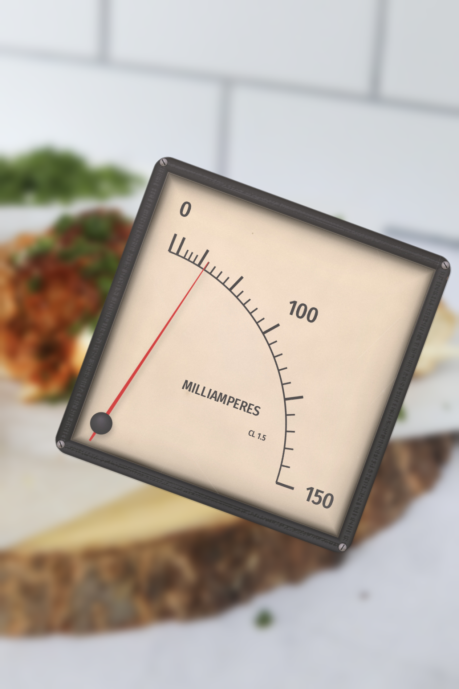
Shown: mA 55
